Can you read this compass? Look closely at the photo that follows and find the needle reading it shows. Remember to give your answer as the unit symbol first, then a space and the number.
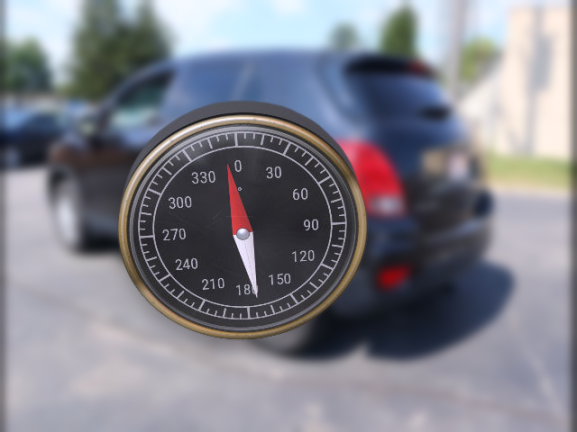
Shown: ° 352.5
